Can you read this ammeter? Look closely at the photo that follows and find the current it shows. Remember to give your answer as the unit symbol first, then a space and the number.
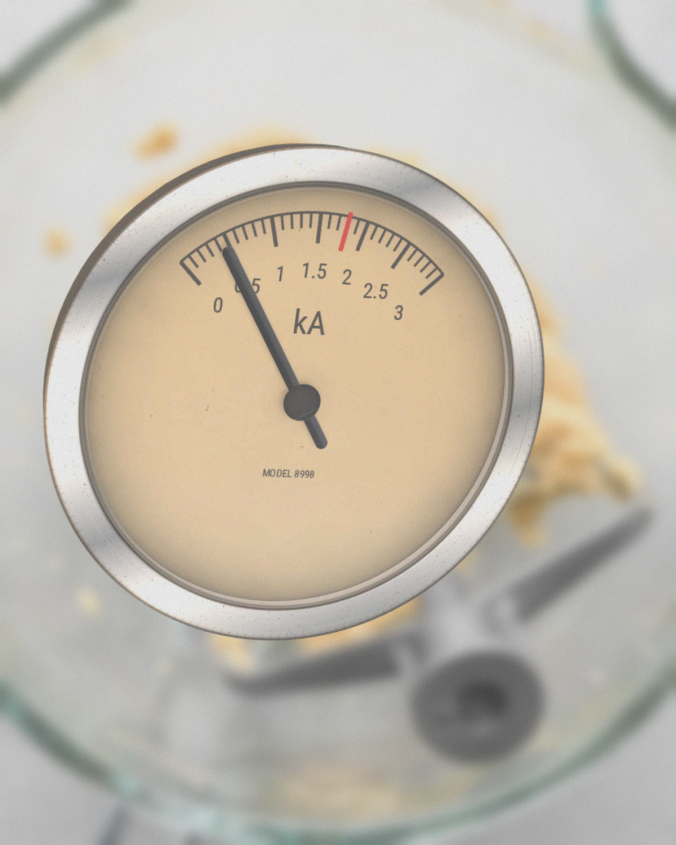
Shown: kA 0.45
